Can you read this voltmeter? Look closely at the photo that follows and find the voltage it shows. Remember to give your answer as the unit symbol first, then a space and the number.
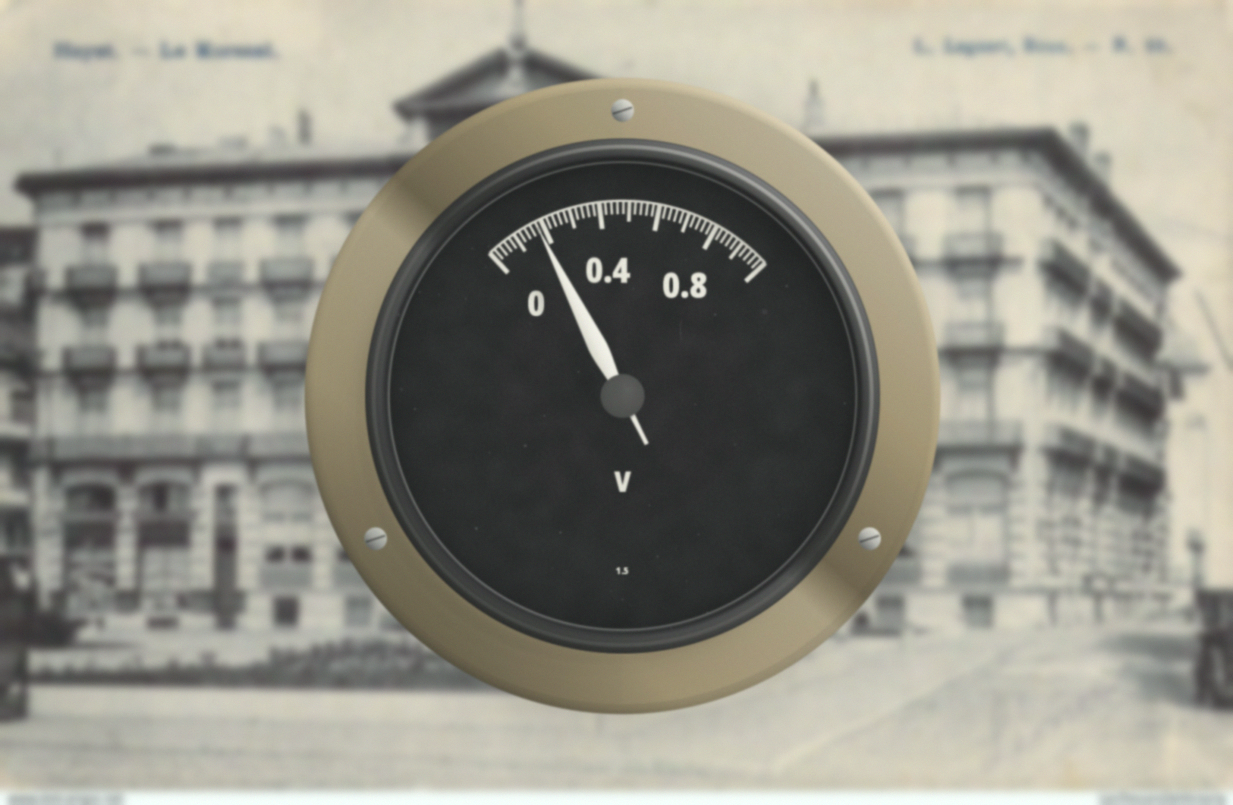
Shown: V 0.18
